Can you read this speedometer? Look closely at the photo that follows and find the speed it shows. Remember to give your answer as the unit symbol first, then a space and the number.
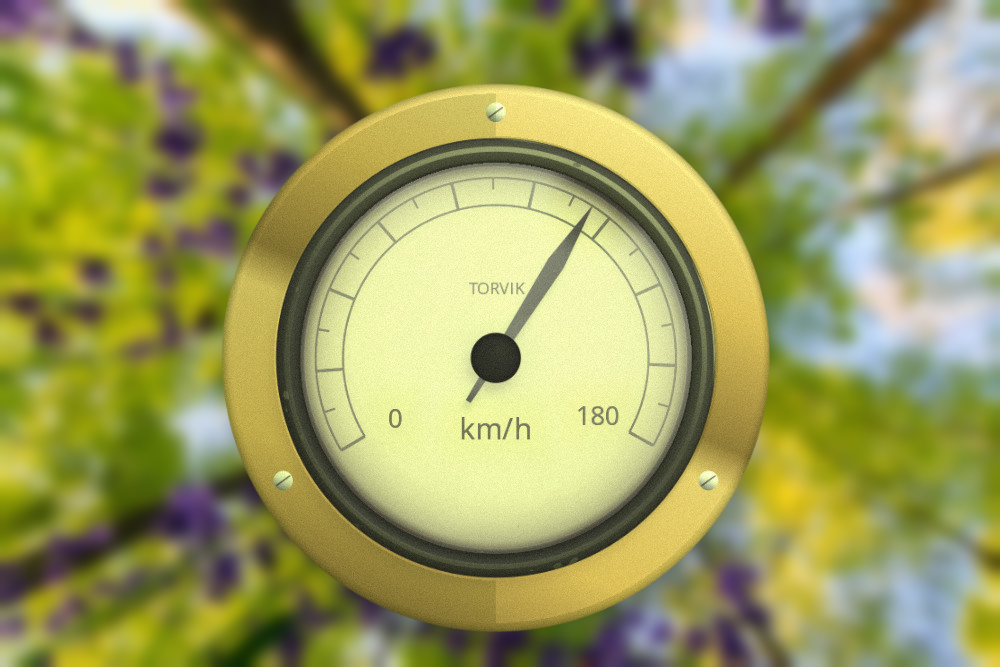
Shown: km/h 115
